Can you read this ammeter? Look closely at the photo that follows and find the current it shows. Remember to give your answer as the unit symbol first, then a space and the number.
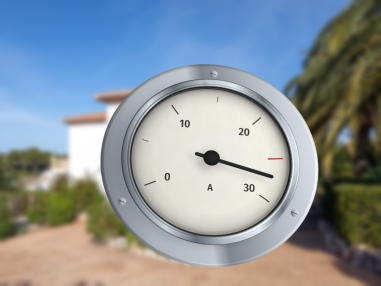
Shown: A 27.5
